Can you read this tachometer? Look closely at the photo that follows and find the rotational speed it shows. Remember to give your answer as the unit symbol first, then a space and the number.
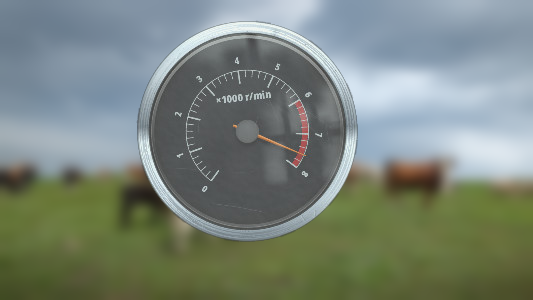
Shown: rpm 7600
